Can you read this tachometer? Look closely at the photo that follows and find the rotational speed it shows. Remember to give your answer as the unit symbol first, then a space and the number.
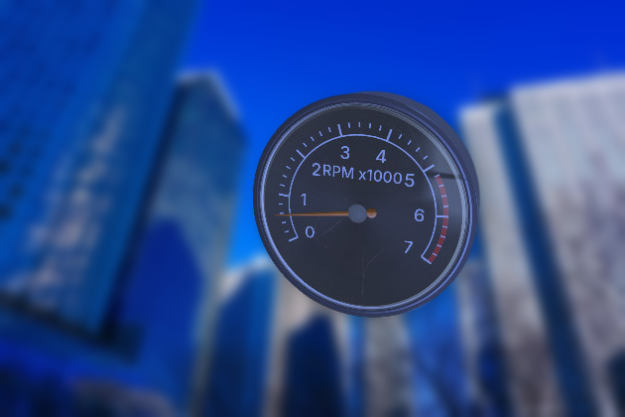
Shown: rpm 600
